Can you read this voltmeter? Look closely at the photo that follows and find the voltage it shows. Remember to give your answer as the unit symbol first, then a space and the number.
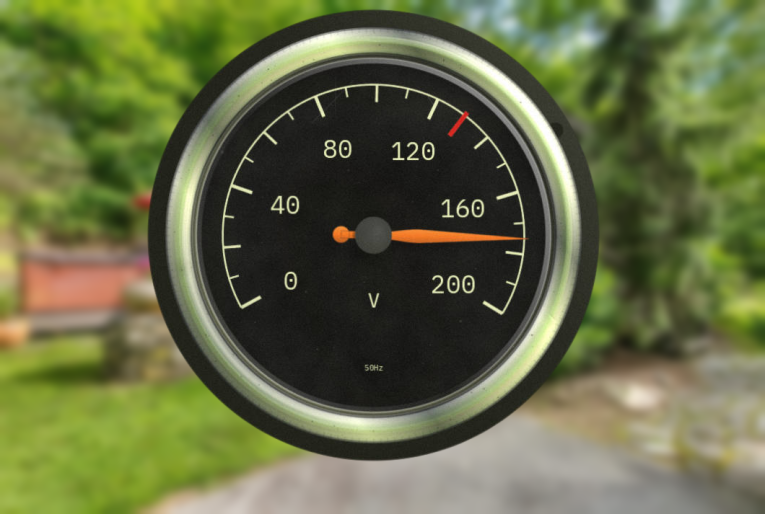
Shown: V 175
